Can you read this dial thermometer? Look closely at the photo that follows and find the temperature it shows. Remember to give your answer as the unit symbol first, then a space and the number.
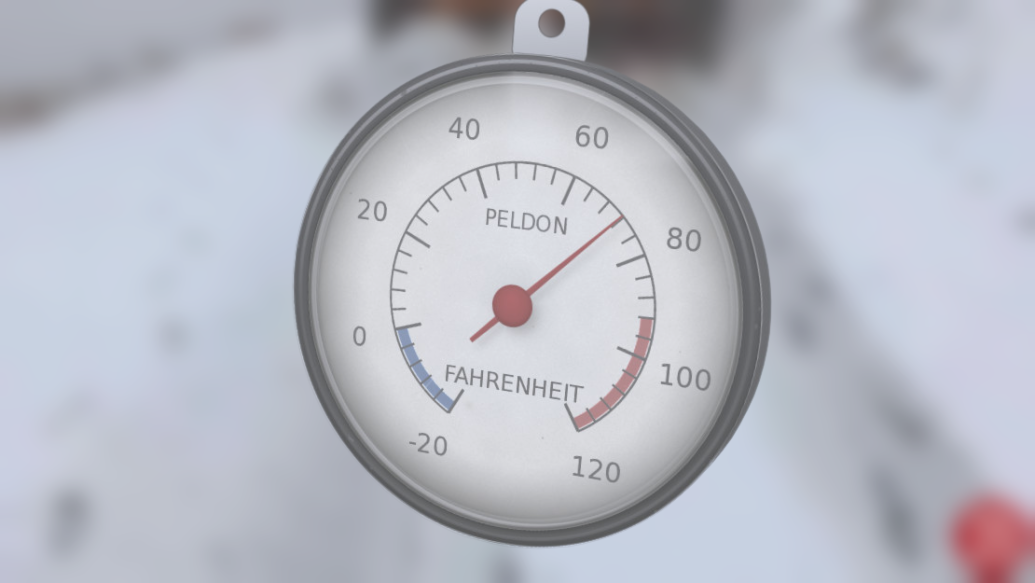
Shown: °F 72
